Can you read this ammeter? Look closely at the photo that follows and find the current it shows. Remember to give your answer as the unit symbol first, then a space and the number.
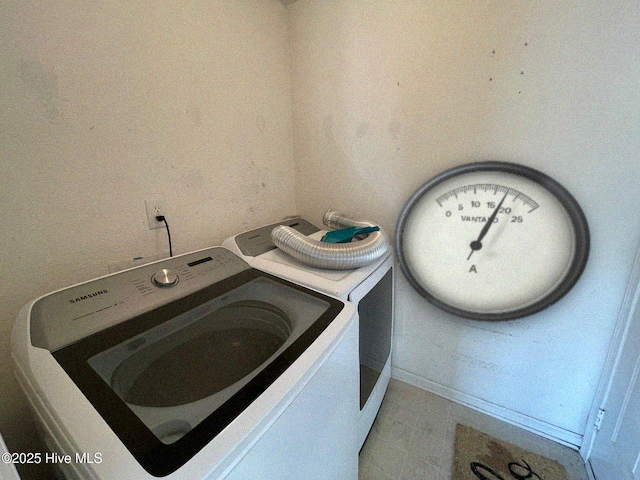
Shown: A 17.5
